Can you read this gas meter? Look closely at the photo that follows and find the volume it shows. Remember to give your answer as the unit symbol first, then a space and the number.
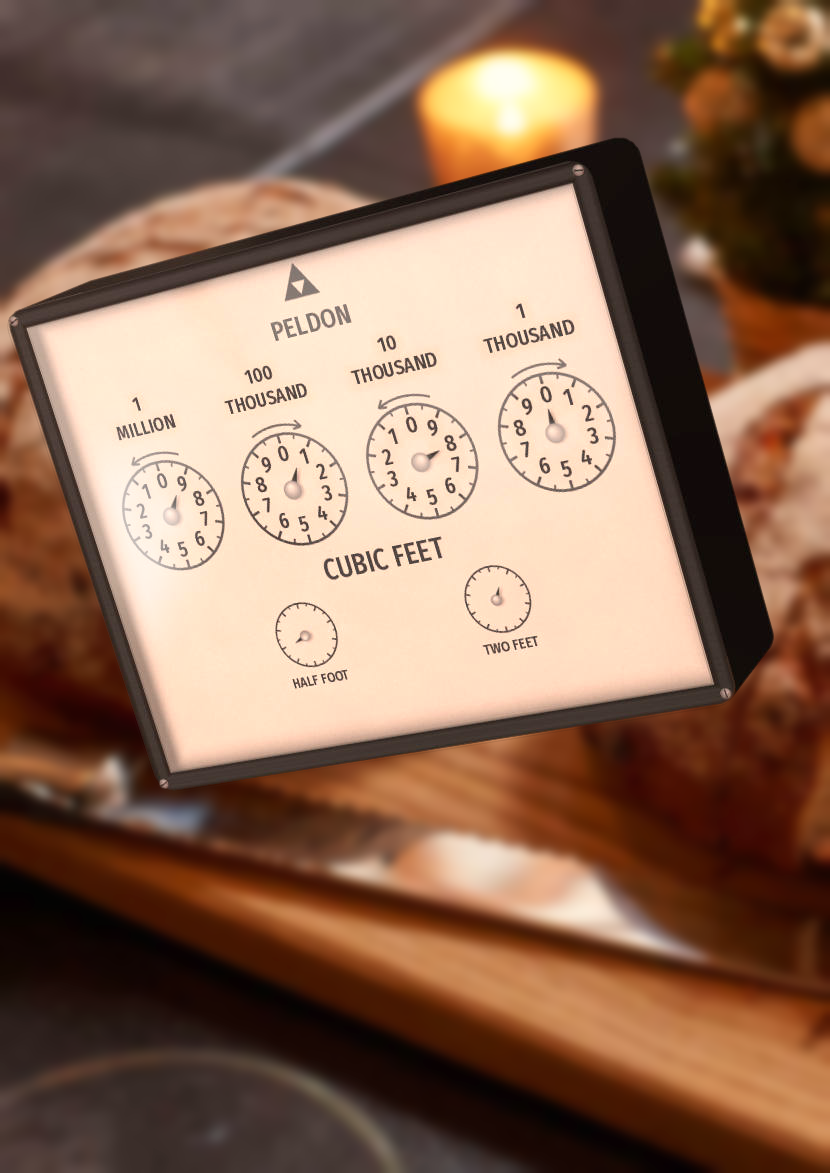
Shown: ft³ 908000
